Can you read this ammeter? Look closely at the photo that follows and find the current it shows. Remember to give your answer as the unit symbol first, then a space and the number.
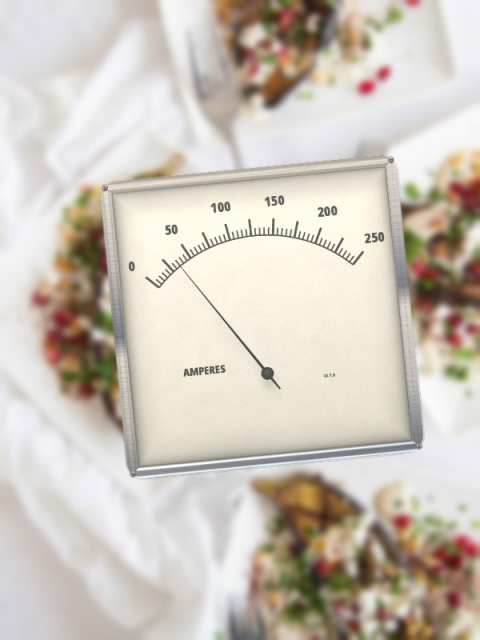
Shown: A 35
